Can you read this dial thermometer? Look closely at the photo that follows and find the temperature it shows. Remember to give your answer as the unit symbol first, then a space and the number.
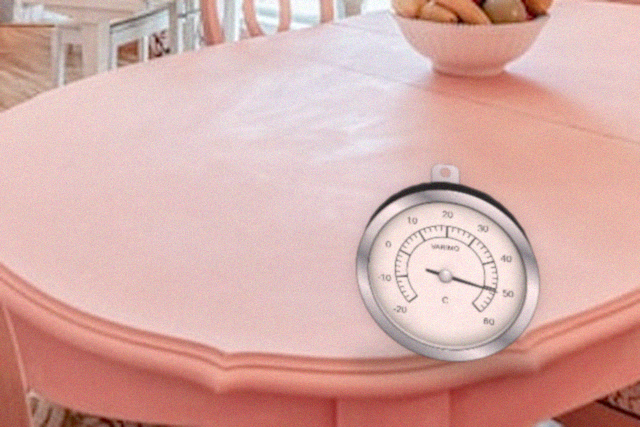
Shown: °C 50
